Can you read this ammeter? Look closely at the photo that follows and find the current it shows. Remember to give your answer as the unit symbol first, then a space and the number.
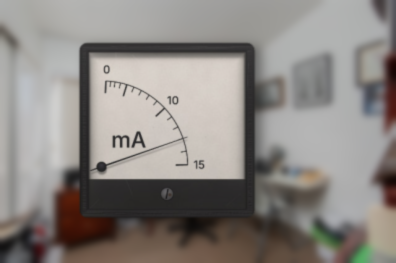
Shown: mA 13
